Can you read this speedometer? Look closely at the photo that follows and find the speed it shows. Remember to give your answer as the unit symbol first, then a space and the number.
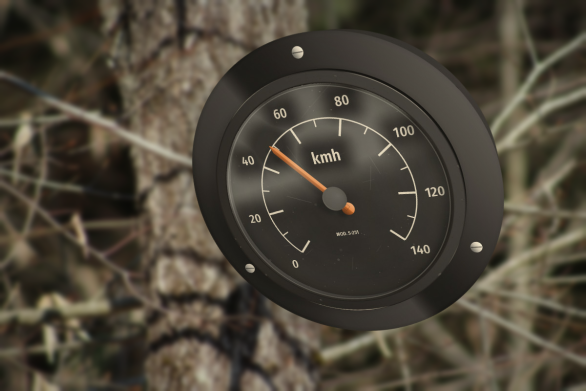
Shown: km/h 50
